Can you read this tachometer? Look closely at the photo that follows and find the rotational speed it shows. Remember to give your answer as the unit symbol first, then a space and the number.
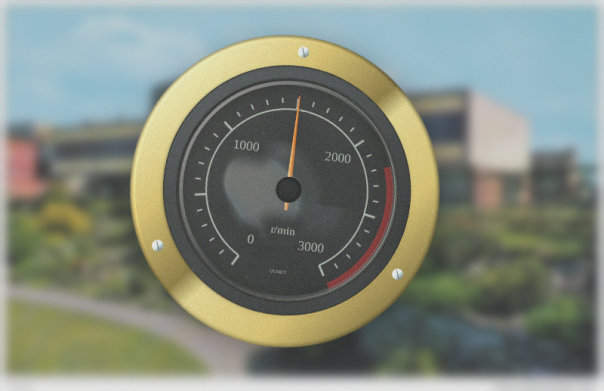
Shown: rpm 1500
